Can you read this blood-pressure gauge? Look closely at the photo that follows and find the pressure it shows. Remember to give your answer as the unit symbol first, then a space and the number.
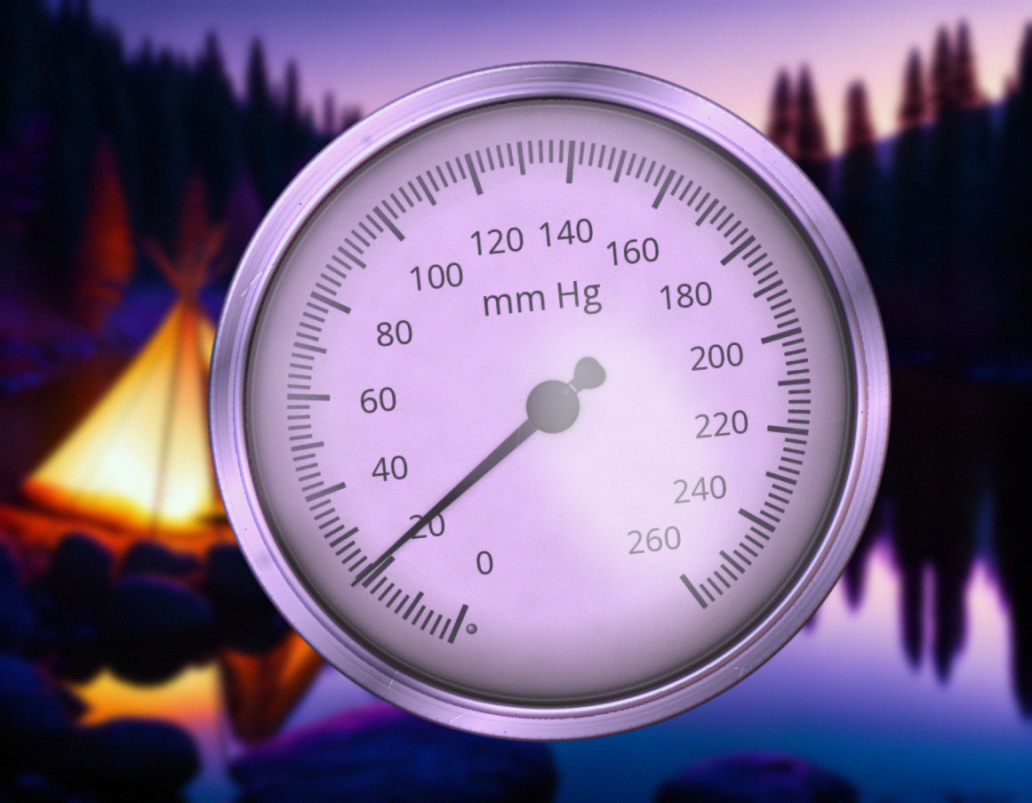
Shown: mmHg 22
